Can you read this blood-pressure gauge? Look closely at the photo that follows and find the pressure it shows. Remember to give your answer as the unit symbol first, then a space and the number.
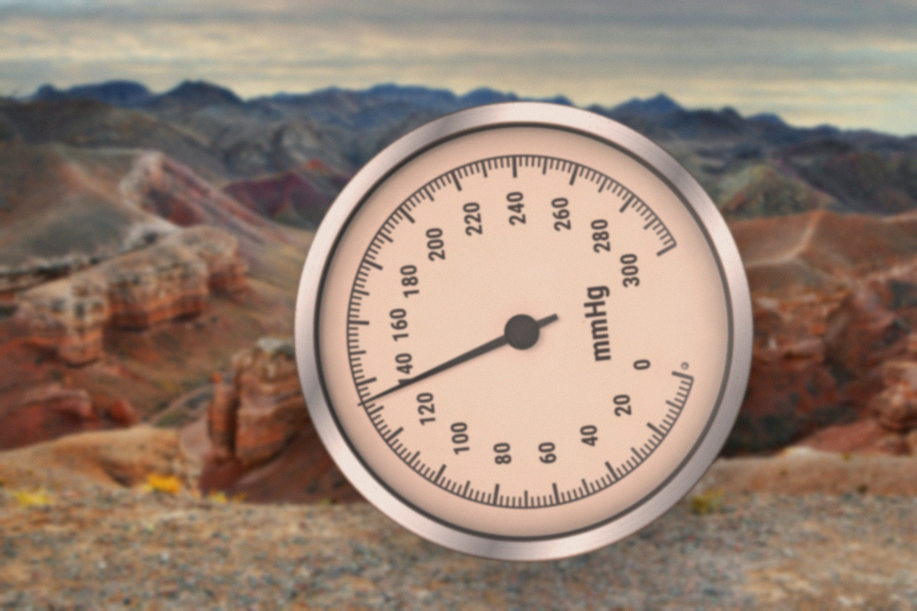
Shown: mmHg 134
